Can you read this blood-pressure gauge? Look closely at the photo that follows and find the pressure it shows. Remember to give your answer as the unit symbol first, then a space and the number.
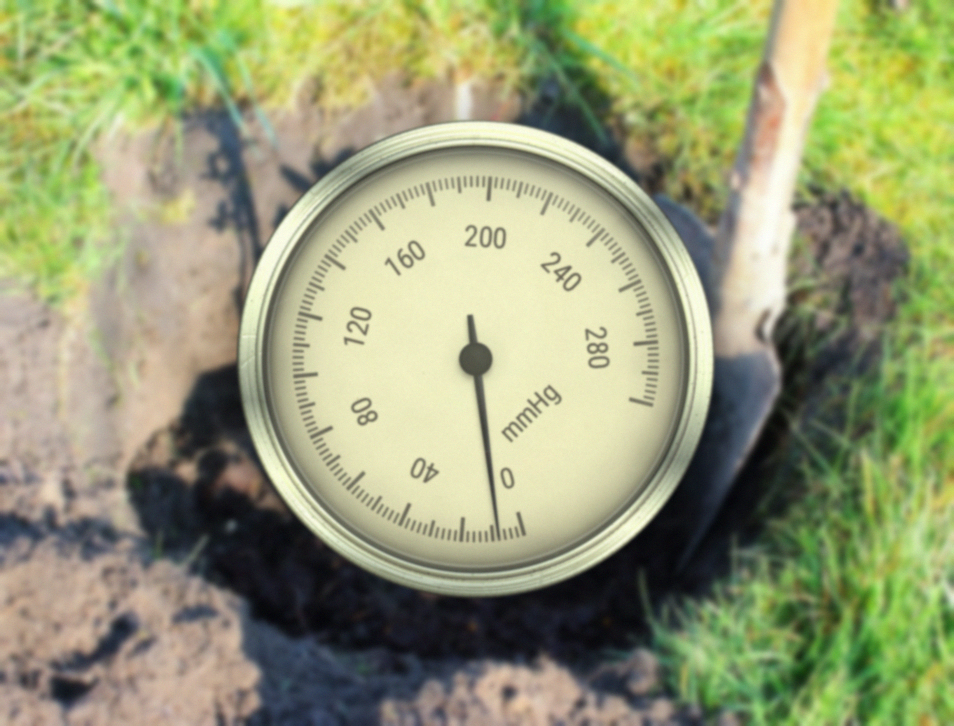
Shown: mmHg 8
